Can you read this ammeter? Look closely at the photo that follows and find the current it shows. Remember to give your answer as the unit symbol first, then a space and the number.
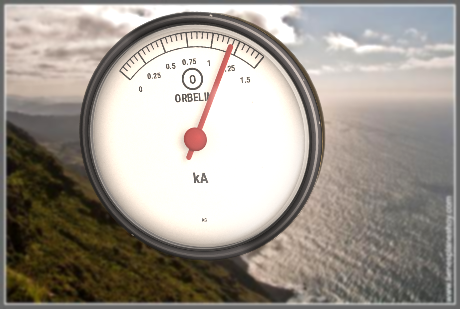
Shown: kA 1.2
